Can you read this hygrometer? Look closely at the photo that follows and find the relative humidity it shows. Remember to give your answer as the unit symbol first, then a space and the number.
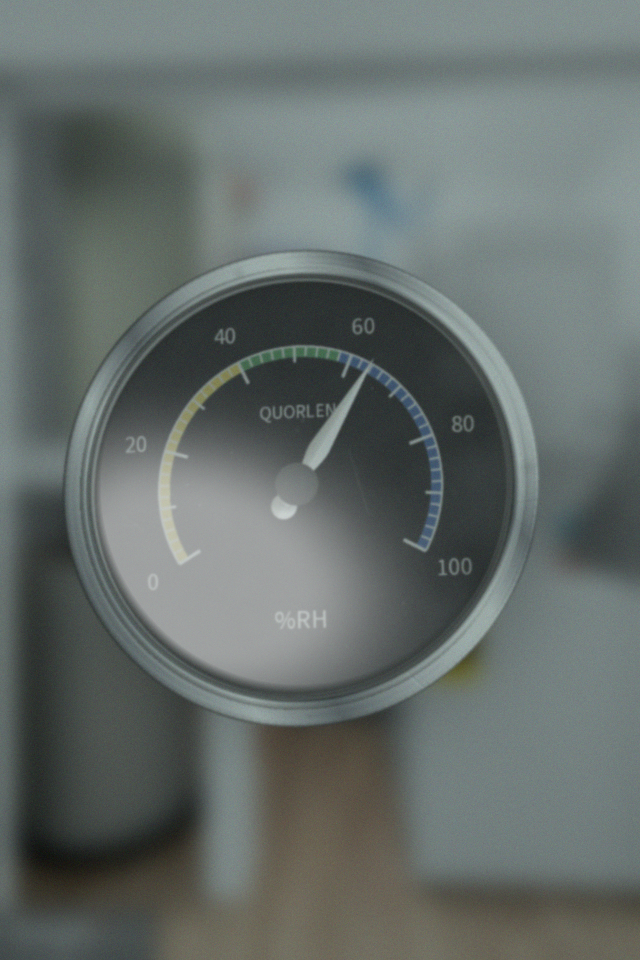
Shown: % 64
